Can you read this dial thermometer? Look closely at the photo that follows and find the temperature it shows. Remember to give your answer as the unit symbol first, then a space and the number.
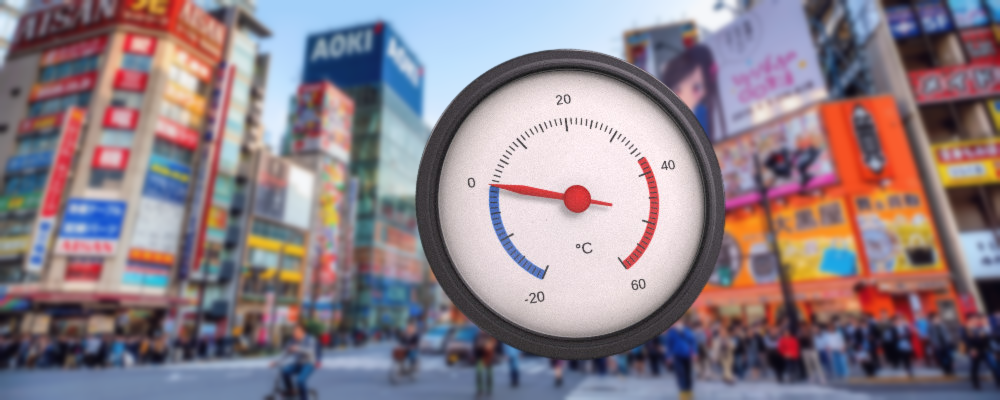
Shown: °C 0
